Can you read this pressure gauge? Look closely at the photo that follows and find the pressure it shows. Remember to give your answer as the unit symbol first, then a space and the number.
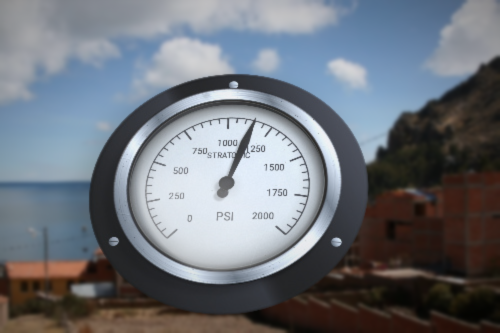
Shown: psi 1150
